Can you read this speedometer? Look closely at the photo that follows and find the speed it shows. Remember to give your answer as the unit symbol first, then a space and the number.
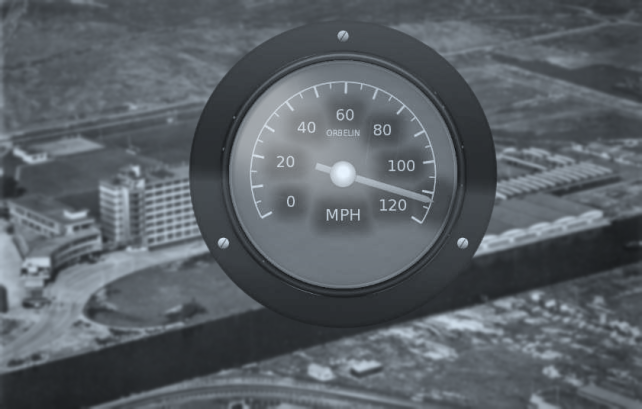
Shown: mph 112.5
